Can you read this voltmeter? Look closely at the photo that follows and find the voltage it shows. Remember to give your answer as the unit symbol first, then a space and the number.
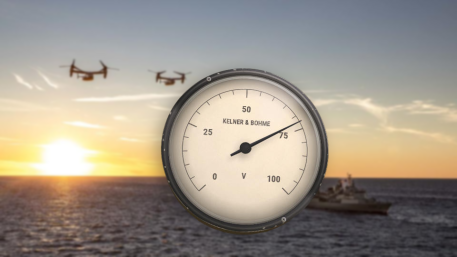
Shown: V 72.5
